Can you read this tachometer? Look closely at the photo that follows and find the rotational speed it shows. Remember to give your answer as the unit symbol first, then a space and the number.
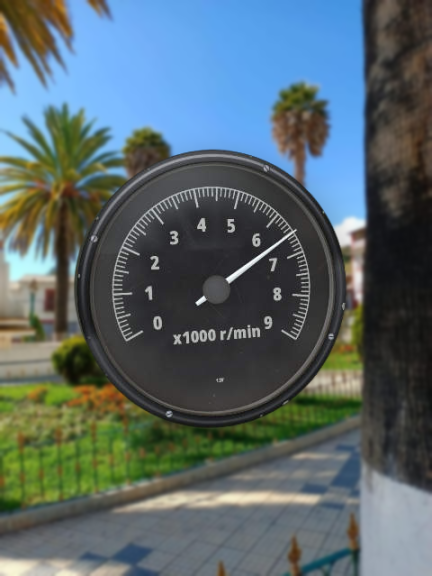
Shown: rpm 6500
